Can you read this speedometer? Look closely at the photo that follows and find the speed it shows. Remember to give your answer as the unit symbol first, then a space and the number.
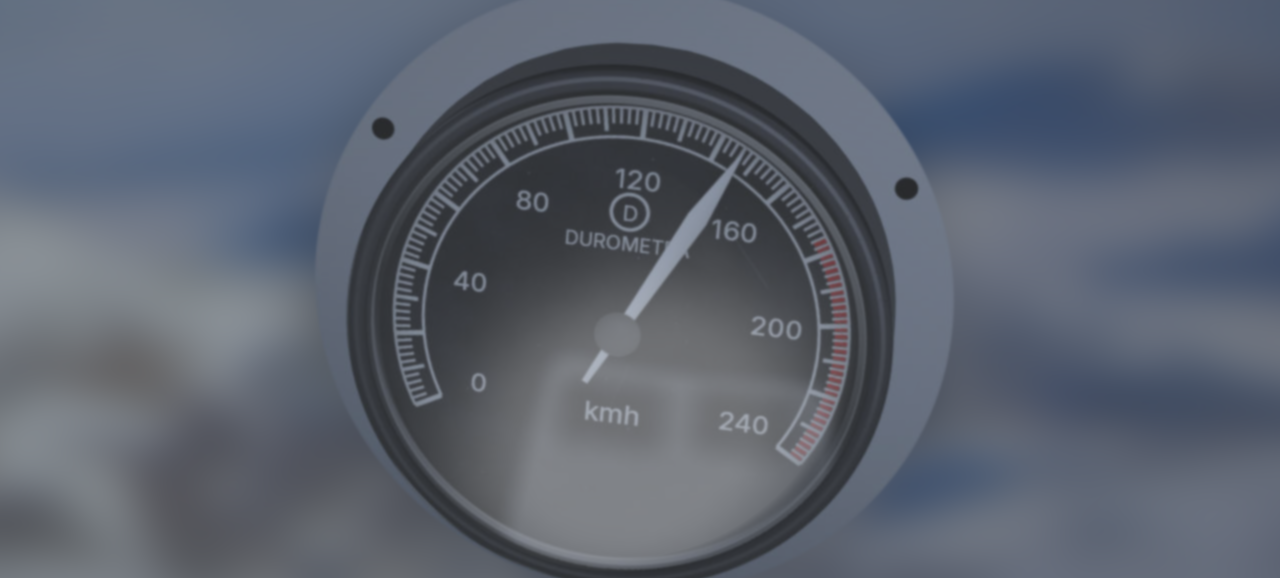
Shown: km/h 146
